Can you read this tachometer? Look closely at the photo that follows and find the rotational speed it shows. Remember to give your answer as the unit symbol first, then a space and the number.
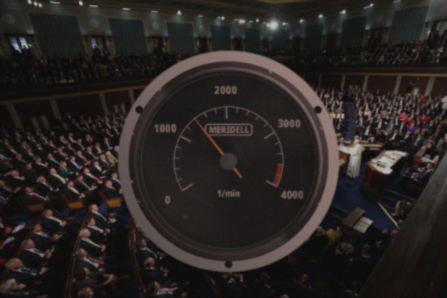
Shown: rpm 1400
